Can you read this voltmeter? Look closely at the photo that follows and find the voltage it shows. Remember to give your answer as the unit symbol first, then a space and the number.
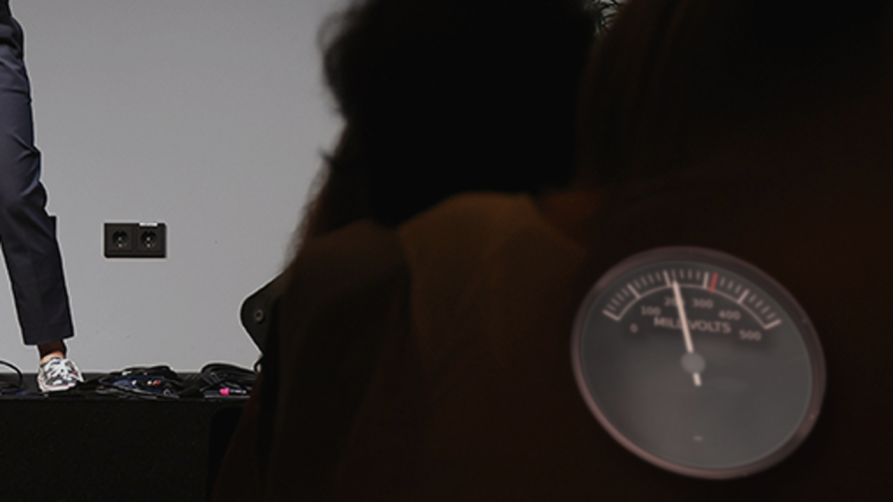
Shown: mV 220
